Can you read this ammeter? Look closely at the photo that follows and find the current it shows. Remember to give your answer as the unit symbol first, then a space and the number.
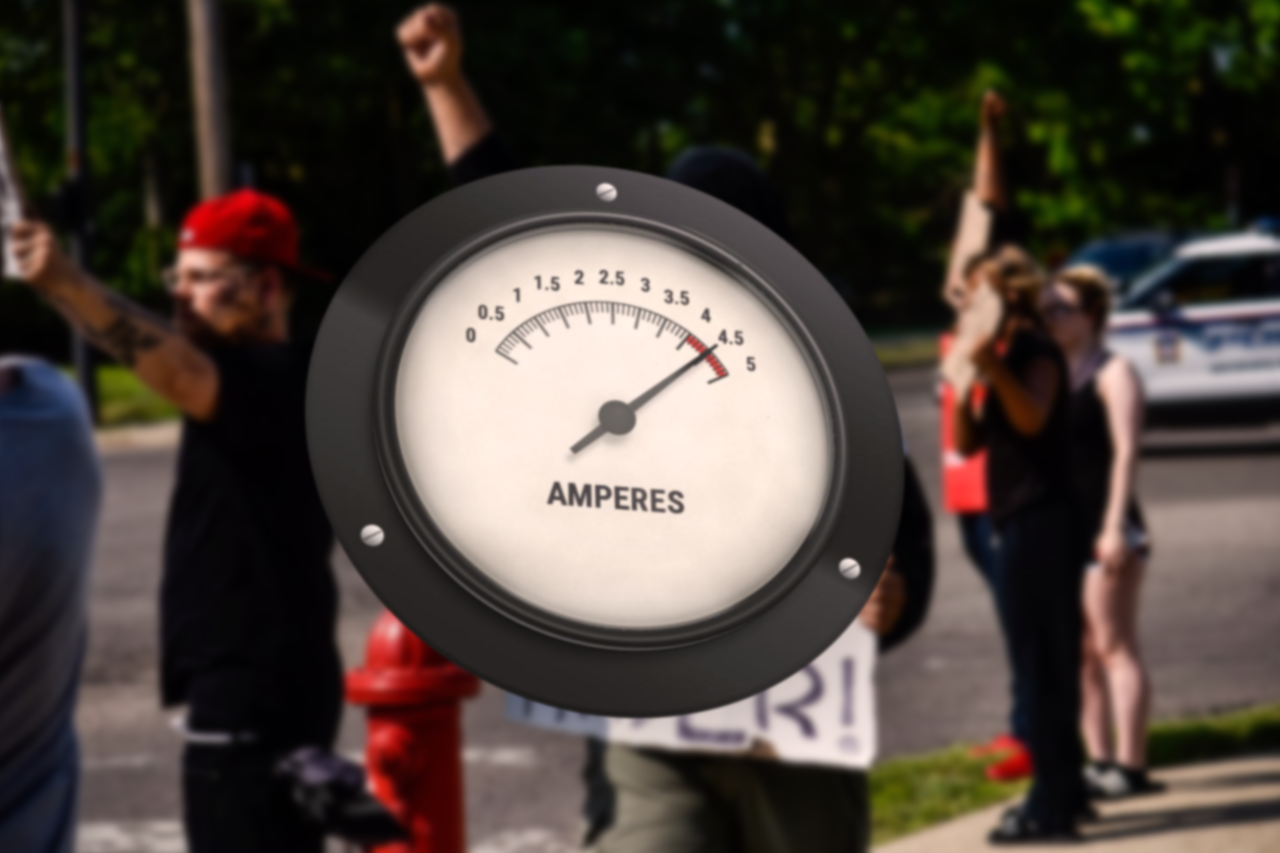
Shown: A 4.5
